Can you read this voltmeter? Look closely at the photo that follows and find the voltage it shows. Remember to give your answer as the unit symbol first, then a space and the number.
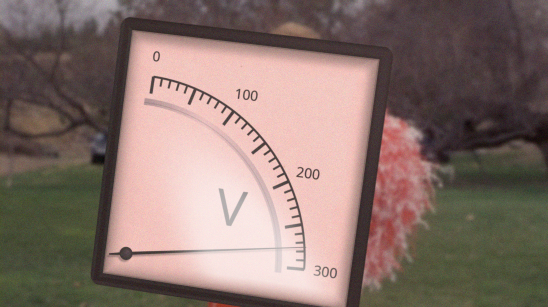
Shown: V 275
